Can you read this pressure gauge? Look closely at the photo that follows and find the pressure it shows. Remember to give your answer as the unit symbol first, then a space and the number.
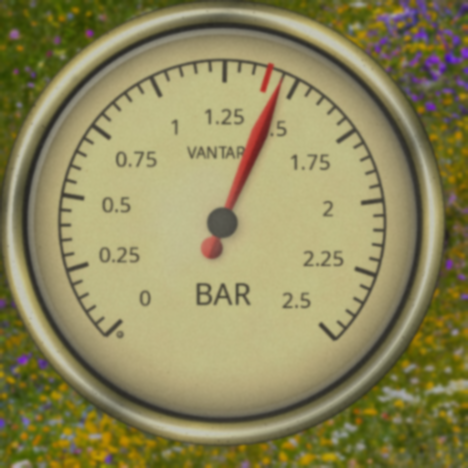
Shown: bar 1.45
